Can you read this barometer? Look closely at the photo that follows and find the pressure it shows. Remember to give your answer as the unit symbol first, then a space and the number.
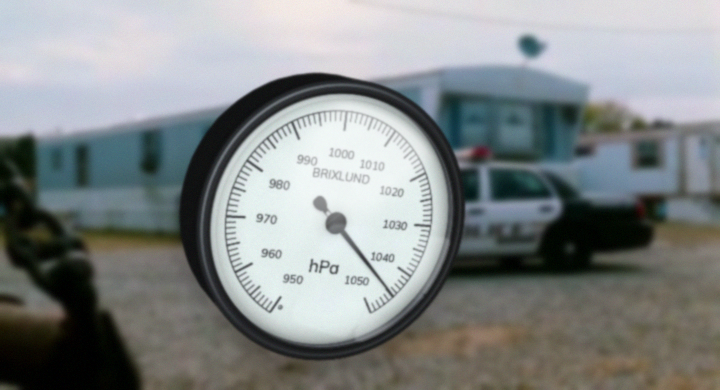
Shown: hPa 1045
